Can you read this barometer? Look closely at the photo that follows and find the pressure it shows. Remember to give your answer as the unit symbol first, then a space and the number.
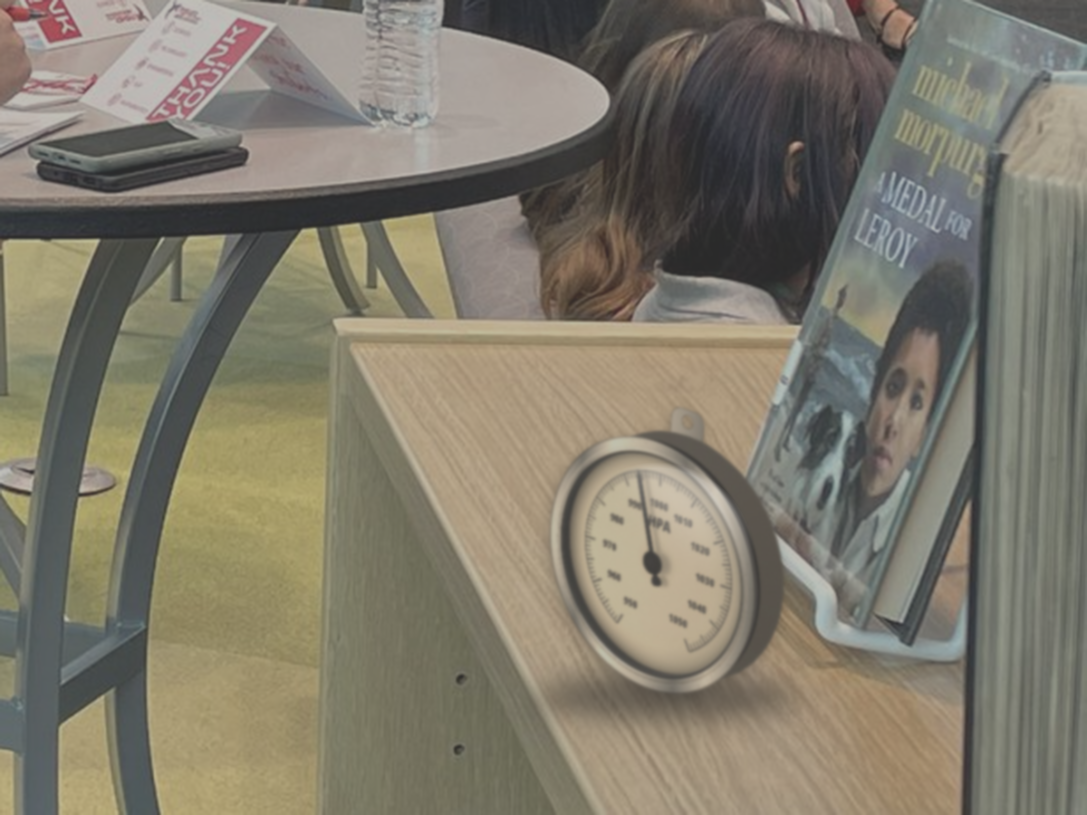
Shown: hPa 995
